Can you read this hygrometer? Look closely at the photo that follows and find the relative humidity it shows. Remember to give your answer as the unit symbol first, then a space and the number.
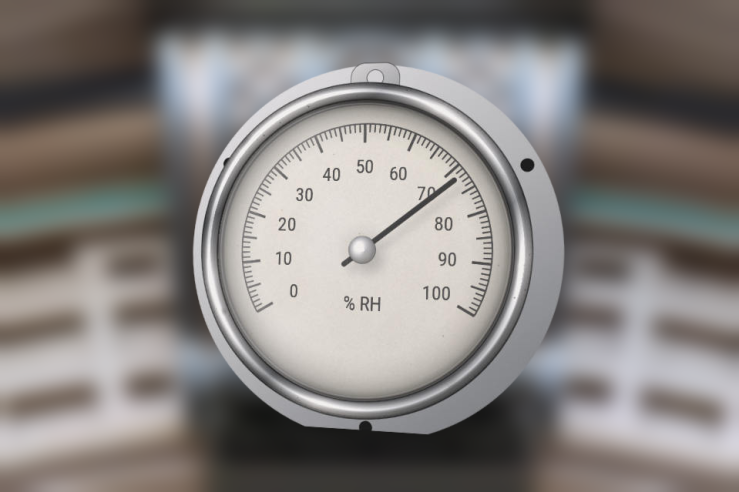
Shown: % 72
